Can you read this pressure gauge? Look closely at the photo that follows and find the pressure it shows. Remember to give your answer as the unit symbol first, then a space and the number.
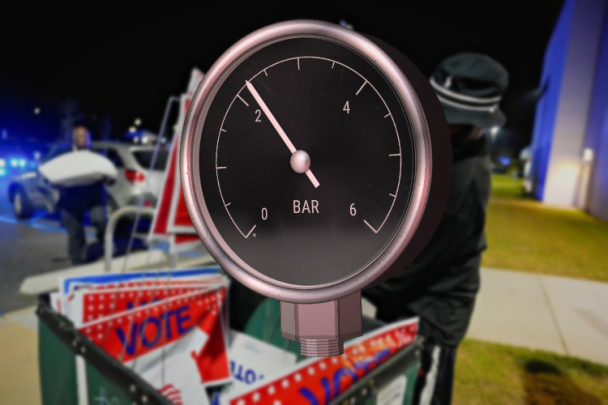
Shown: bar 2.25
